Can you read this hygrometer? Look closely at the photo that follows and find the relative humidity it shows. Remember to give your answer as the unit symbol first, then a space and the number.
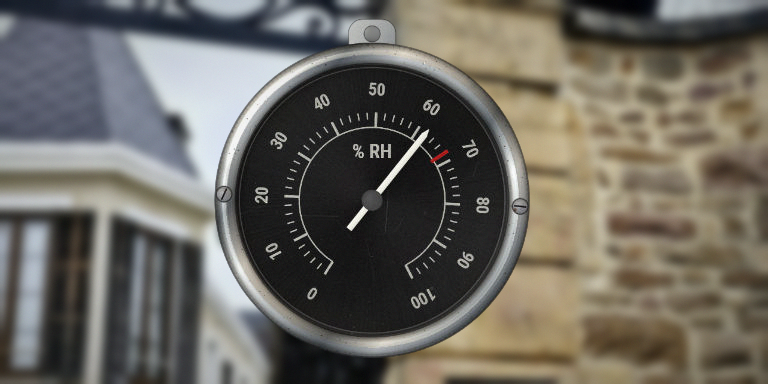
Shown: % 62
